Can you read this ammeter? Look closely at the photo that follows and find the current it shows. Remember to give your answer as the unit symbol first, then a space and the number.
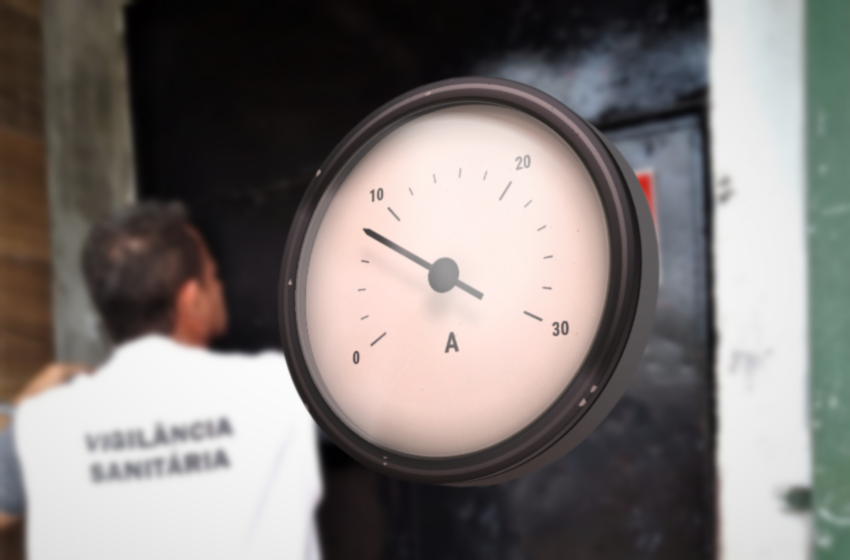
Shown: A 8
